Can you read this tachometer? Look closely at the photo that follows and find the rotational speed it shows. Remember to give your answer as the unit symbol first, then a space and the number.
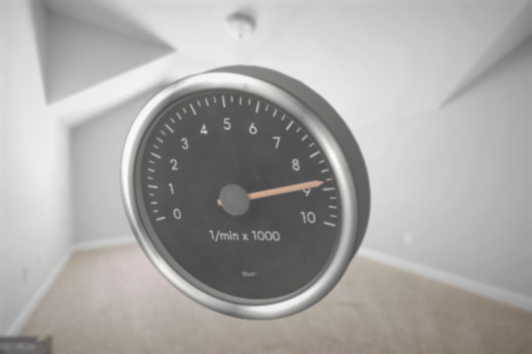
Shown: rpm 8750
